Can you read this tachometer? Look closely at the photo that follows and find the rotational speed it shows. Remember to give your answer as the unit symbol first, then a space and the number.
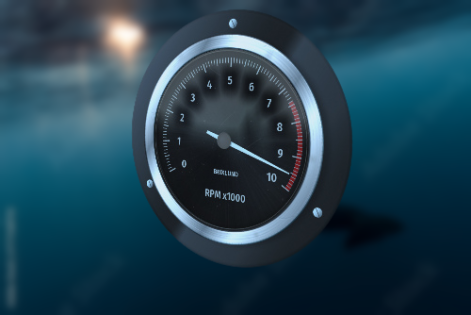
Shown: rpm 9500
